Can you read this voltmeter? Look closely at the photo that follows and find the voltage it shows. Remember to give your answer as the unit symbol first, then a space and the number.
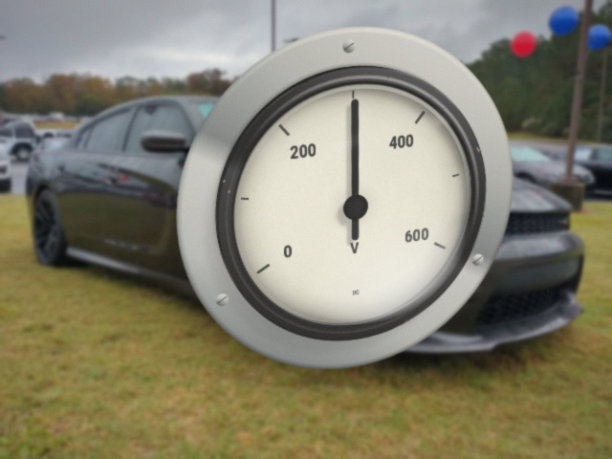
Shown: V 300
